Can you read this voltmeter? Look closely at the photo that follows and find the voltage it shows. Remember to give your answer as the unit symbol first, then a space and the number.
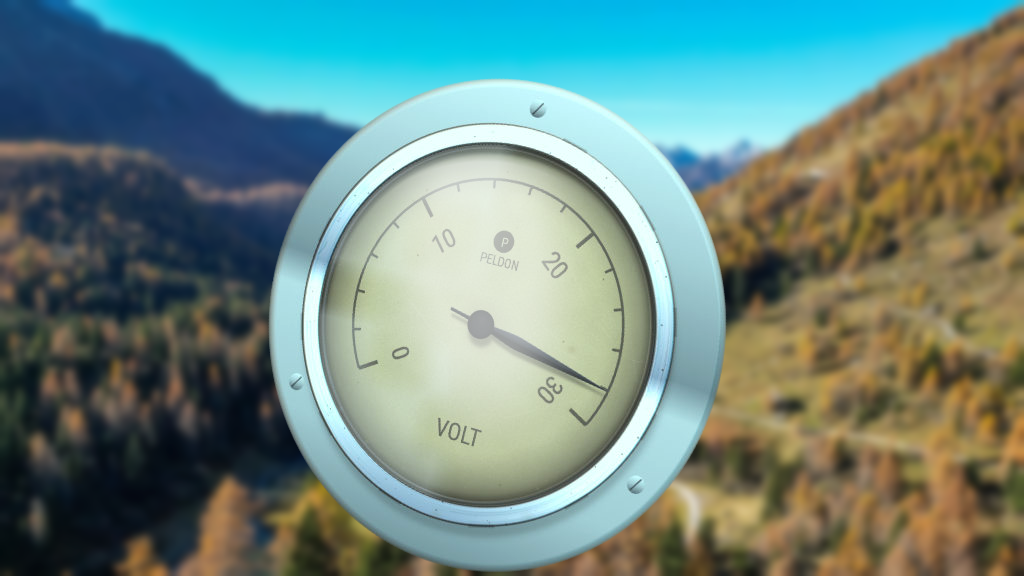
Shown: V 28
